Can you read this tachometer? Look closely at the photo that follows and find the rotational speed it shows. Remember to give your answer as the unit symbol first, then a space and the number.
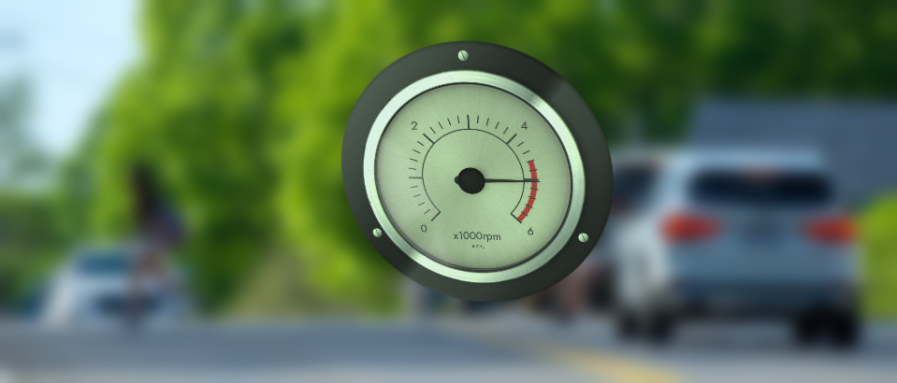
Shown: rpm 5000
